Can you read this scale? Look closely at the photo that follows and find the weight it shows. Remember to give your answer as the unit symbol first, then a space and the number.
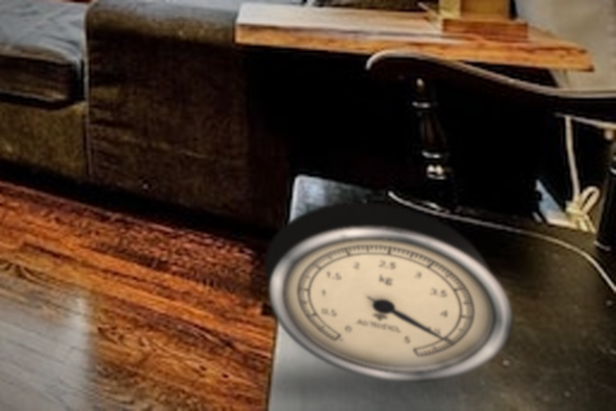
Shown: kg 4.5
